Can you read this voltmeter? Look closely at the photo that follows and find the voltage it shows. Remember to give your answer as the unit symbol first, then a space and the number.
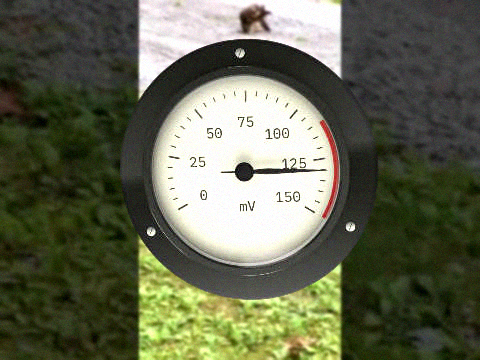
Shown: mV 130
